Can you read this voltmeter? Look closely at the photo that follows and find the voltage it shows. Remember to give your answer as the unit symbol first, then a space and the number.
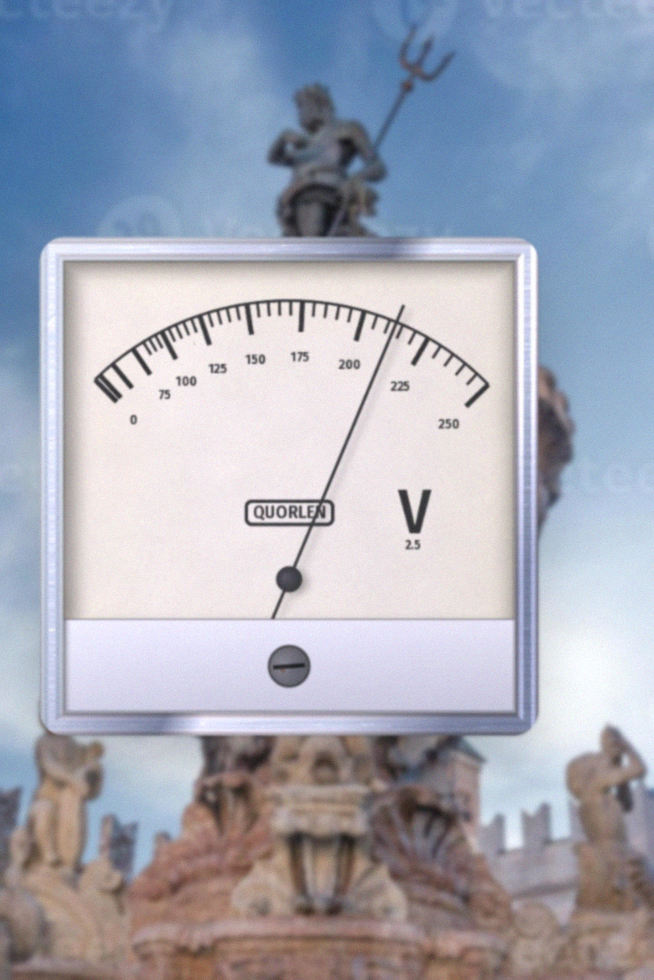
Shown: V 212.5
